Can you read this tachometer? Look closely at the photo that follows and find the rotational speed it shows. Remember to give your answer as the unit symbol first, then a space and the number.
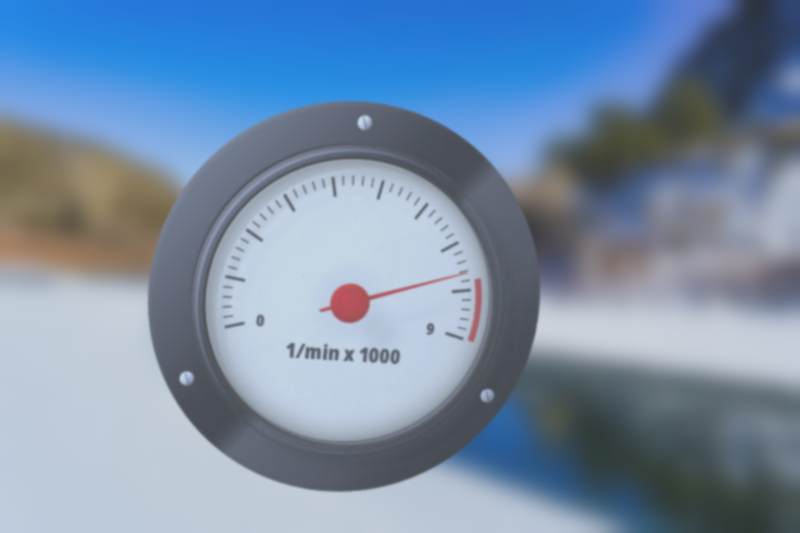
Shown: rpm 7600
